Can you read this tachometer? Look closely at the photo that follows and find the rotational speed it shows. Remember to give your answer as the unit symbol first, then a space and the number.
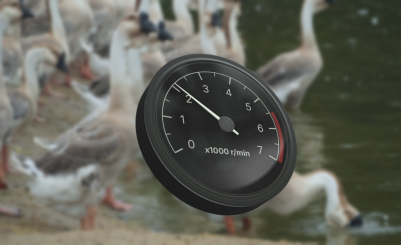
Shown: rpm 2000
